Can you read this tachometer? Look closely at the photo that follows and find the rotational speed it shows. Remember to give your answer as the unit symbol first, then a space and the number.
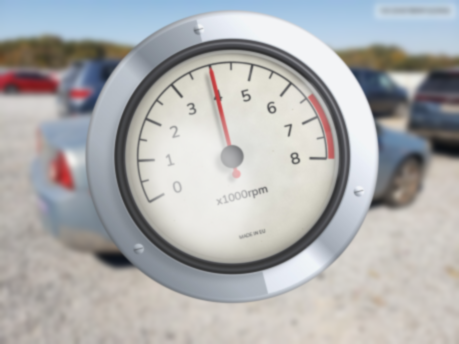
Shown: rpm 4000
